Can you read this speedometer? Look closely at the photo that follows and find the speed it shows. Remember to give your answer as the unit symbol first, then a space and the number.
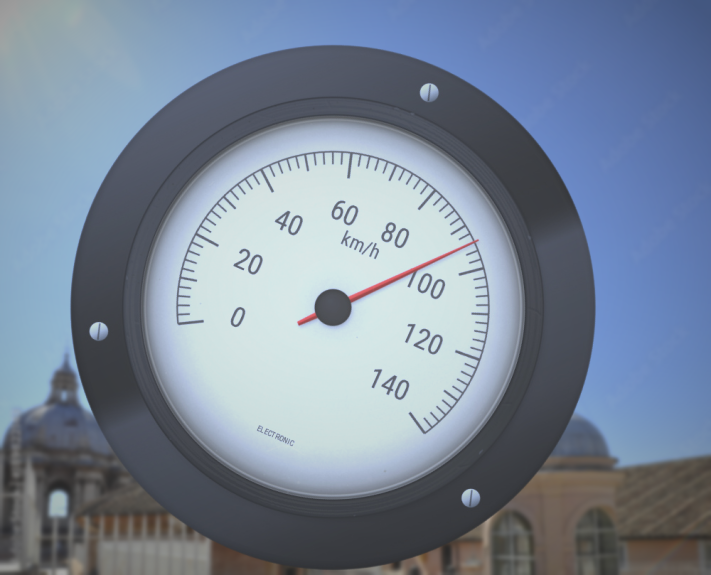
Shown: km/h 94
